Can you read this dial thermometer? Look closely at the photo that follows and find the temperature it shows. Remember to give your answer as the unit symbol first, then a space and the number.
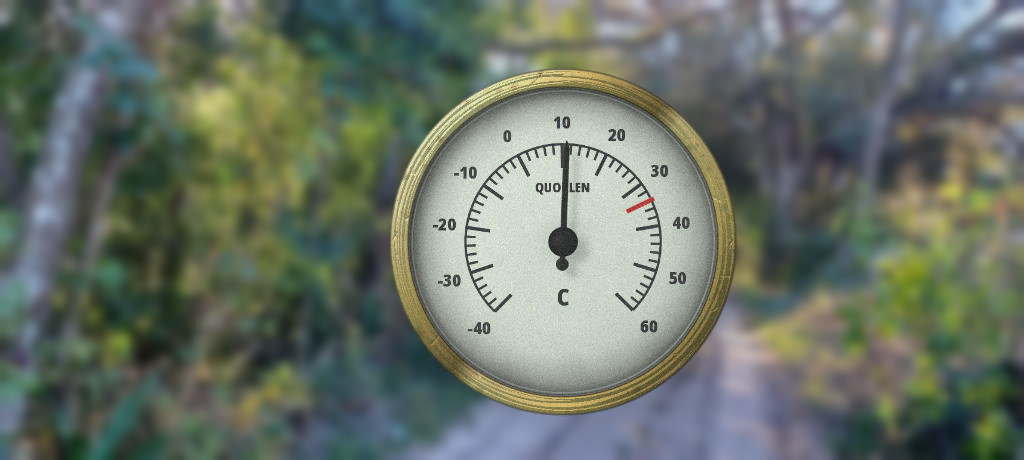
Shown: °C 11
